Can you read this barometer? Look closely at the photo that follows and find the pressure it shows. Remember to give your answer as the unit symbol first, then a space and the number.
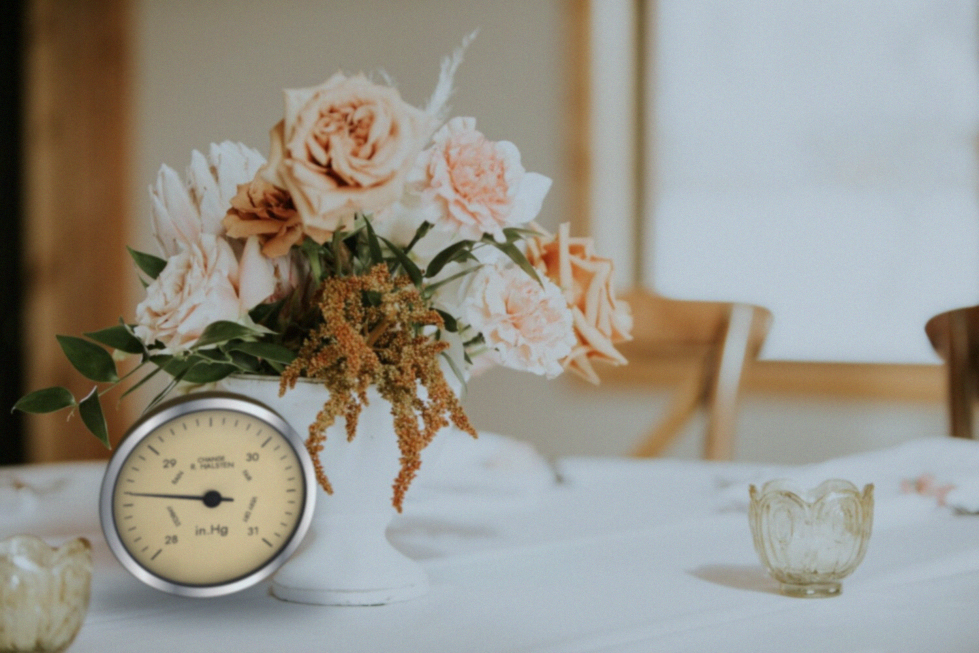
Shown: inHg 28.6
